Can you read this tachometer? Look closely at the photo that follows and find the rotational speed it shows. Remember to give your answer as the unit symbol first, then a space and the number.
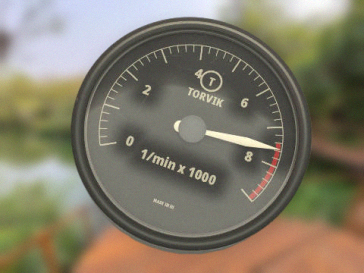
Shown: rpm 7600
